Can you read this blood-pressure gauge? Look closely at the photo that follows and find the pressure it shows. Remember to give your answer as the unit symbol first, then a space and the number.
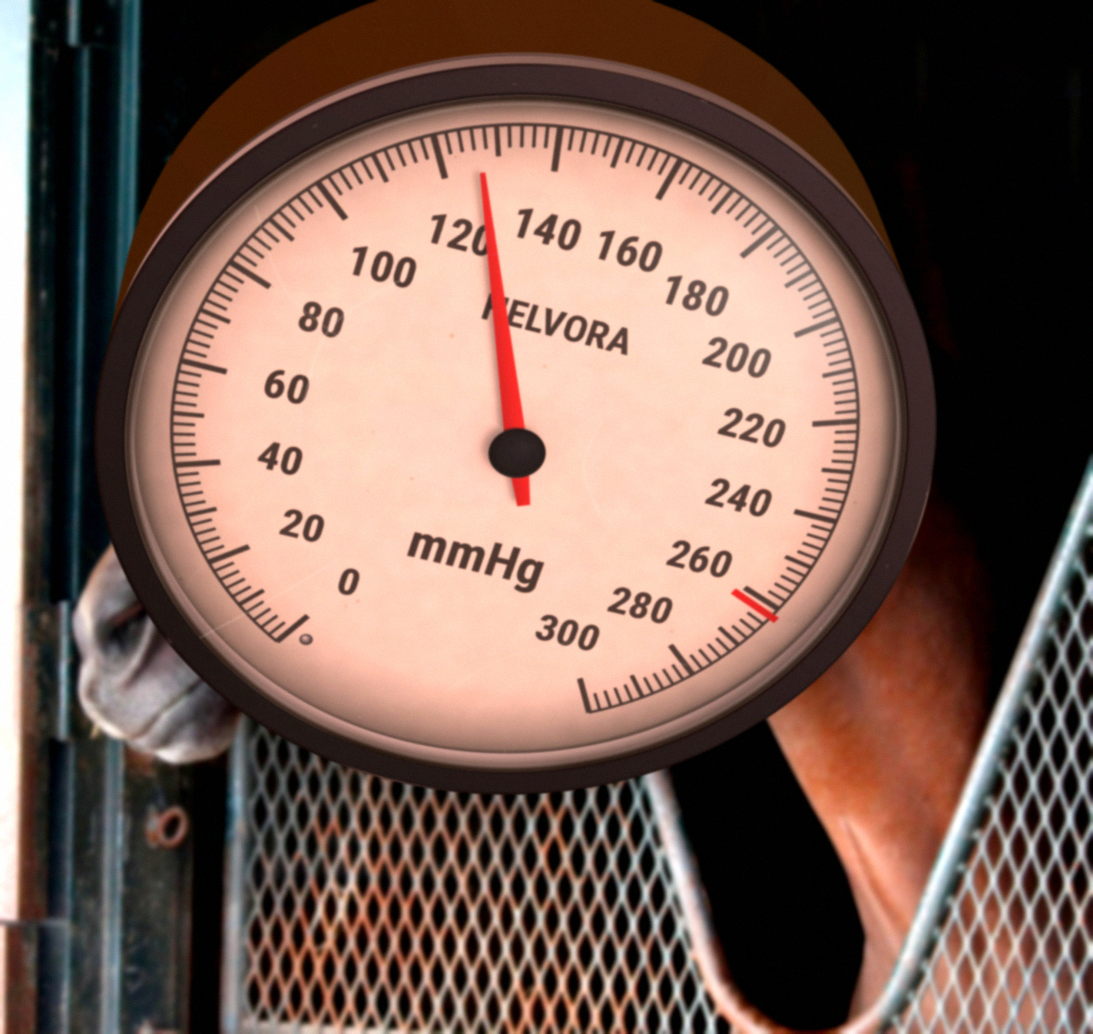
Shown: mmHg 127
